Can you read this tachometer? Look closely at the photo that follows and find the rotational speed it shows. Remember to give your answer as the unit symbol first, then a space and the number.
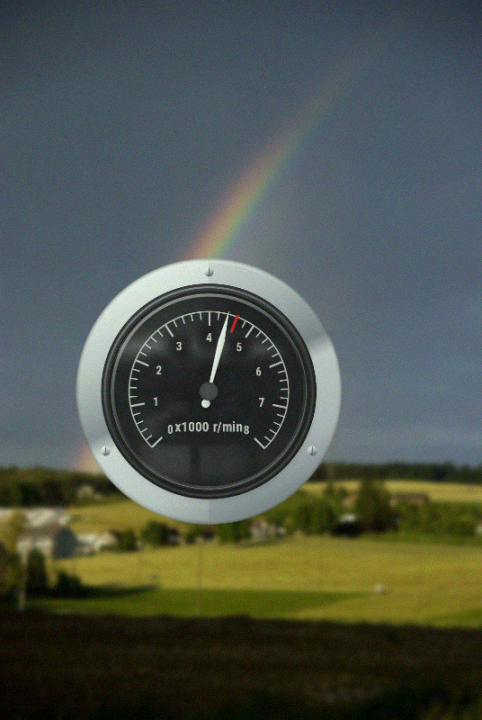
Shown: rpm 4400
